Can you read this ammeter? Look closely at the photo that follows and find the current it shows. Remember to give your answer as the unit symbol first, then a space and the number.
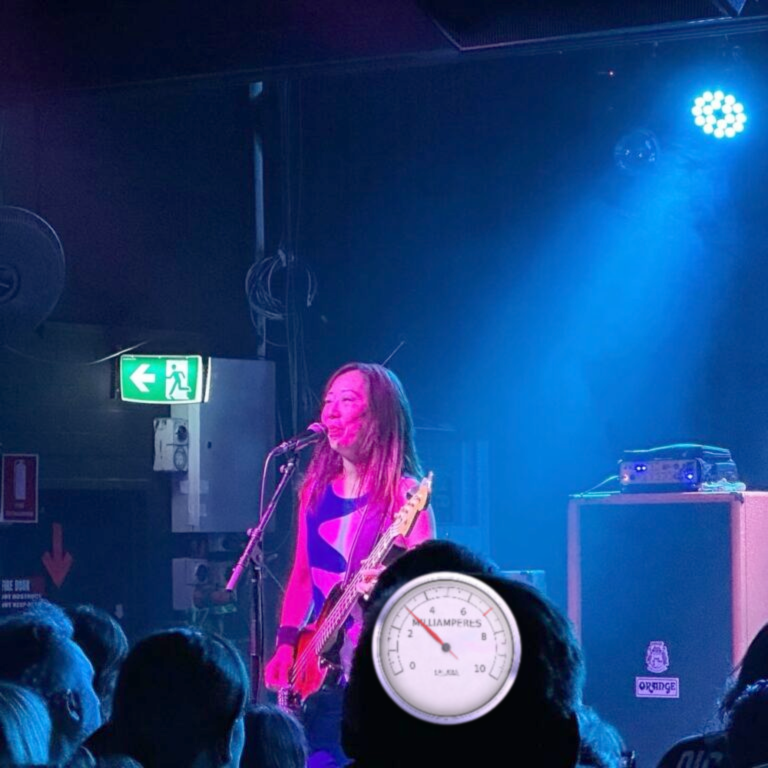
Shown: mA 3
